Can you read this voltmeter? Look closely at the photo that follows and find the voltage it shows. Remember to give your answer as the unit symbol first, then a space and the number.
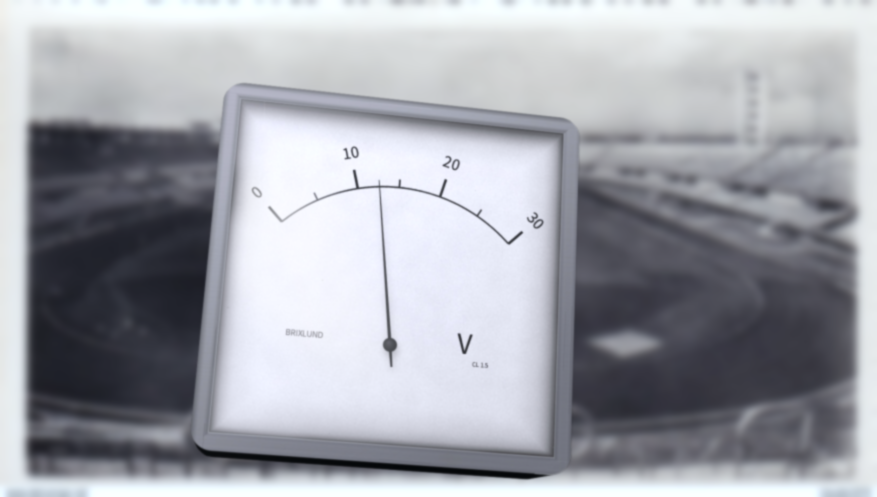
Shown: V 12.5
